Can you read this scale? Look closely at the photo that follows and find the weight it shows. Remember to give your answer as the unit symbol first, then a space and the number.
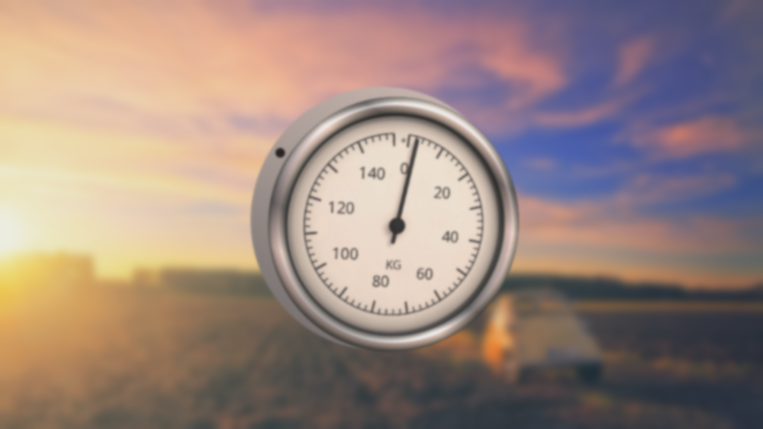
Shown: kg 2
